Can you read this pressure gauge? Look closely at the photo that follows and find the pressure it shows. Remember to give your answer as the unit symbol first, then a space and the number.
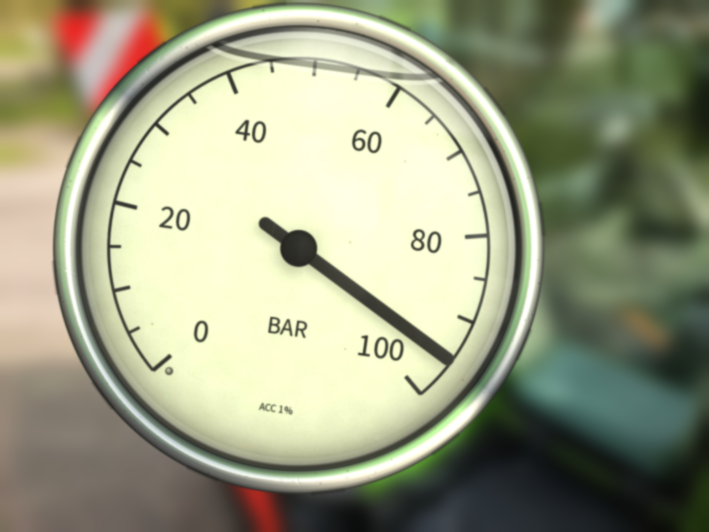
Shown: bar 95
